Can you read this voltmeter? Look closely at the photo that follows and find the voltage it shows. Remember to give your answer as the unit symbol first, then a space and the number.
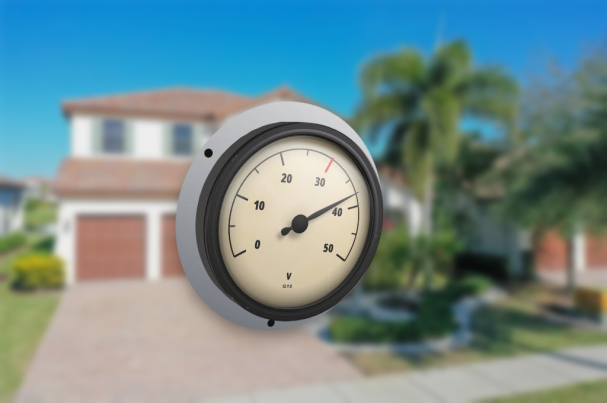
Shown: V 37.5
